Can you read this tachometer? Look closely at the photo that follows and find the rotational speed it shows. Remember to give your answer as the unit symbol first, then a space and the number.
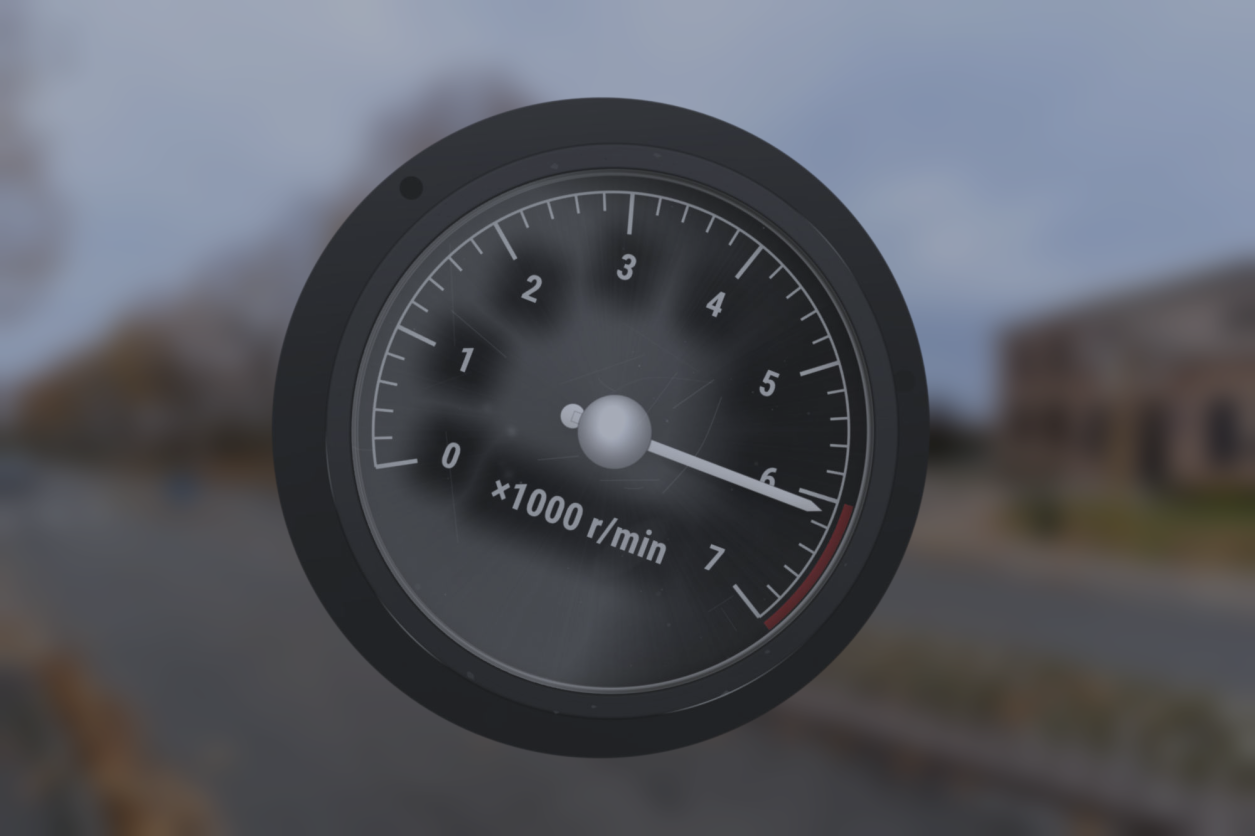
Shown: rpm 6100
